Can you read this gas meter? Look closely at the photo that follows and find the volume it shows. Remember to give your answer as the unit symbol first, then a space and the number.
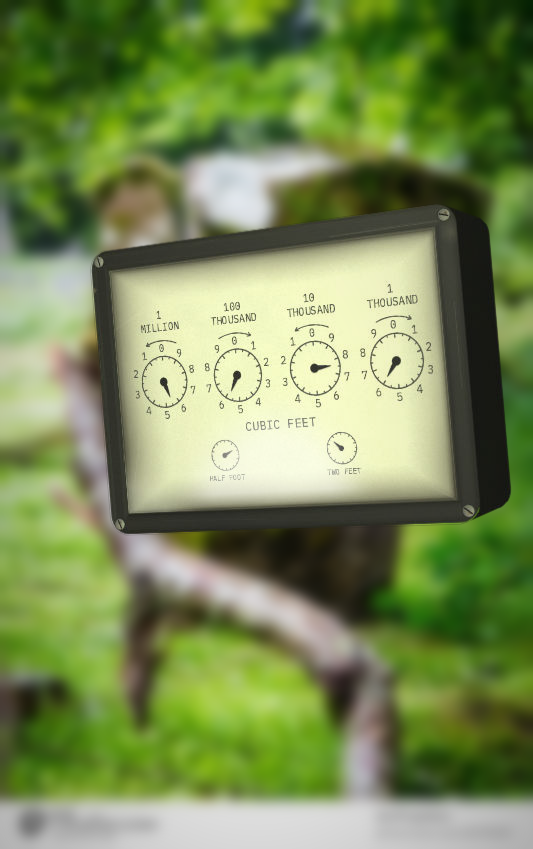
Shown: ft³ 557600
